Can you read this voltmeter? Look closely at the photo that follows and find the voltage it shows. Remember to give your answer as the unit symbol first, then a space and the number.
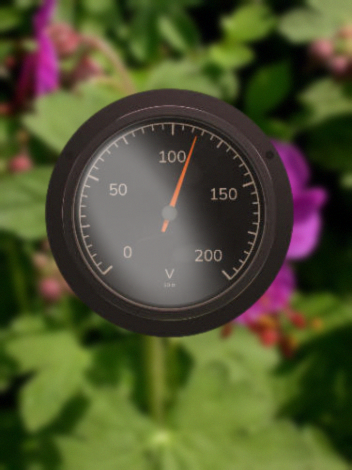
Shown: V 112.5
